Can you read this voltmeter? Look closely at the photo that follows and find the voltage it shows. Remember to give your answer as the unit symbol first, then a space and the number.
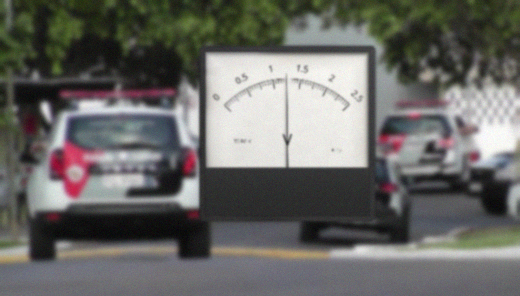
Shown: V 1.25
